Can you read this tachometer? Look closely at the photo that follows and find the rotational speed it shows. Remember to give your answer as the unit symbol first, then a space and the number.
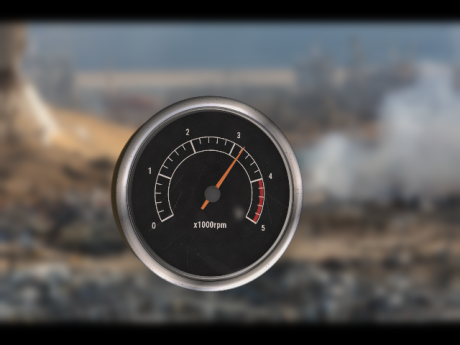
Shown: rpm 3200
